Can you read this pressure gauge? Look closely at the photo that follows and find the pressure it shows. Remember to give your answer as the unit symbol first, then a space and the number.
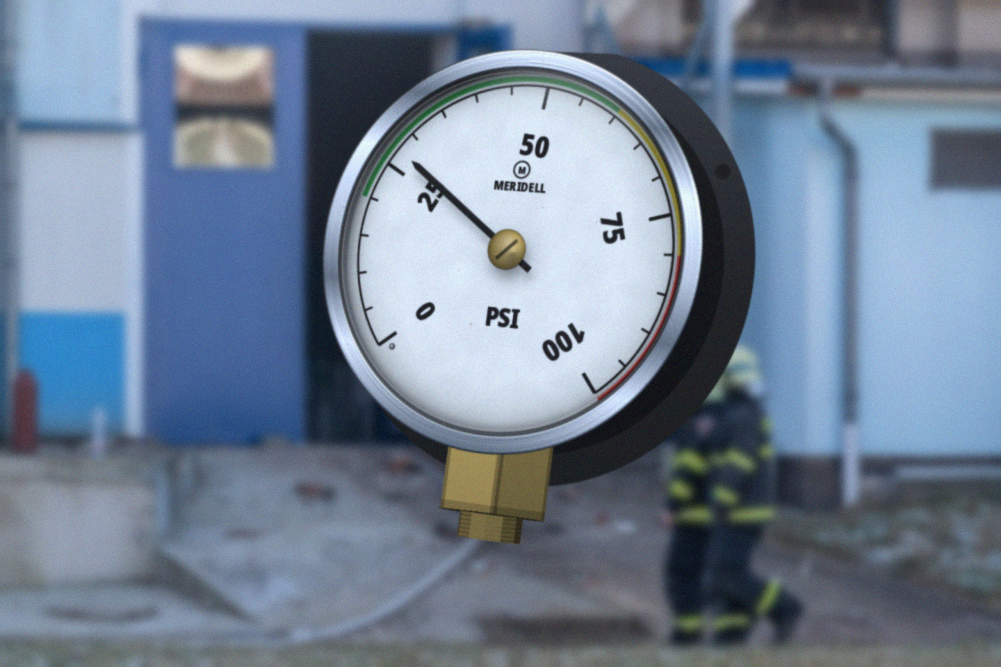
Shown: psi 27.5
